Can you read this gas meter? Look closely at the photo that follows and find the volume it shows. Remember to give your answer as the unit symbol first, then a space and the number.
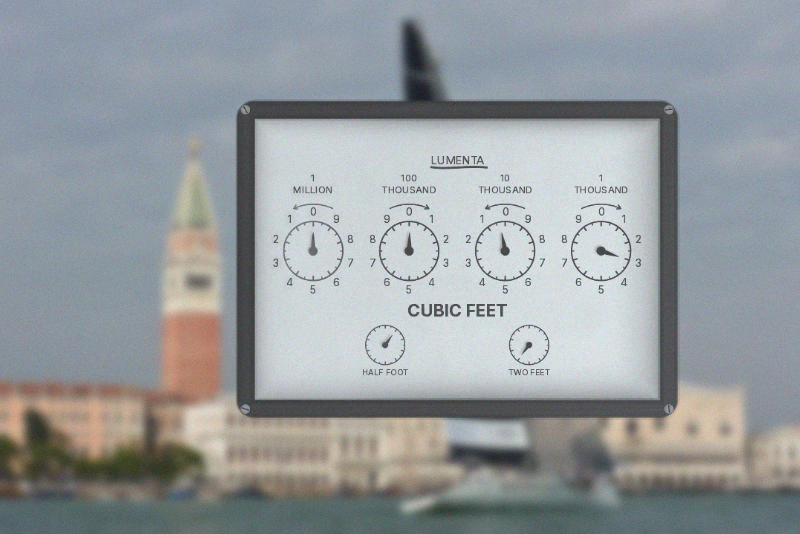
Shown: ft³ 300
